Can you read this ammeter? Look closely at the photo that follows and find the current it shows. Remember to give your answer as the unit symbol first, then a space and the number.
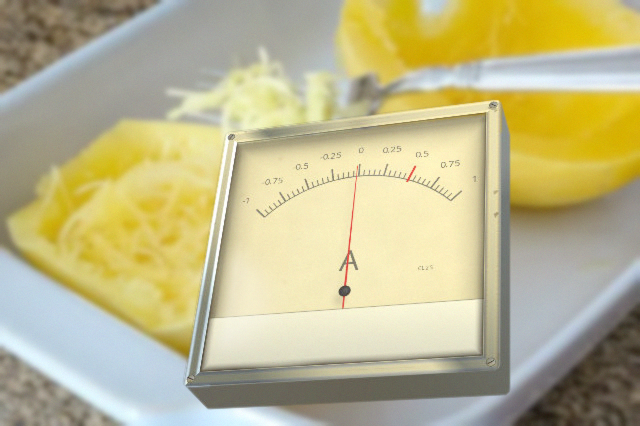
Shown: A 0
